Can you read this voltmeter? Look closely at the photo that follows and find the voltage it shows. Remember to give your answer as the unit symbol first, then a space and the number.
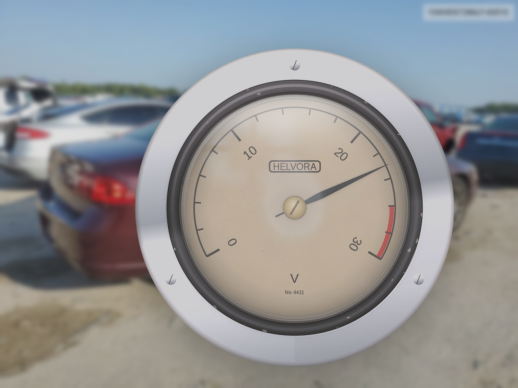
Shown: V 23
